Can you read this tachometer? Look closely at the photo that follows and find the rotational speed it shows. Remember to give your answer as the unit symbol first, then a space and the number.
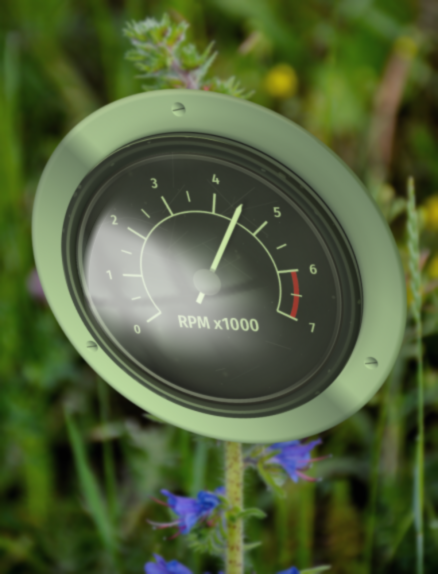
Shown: rpm 4500
